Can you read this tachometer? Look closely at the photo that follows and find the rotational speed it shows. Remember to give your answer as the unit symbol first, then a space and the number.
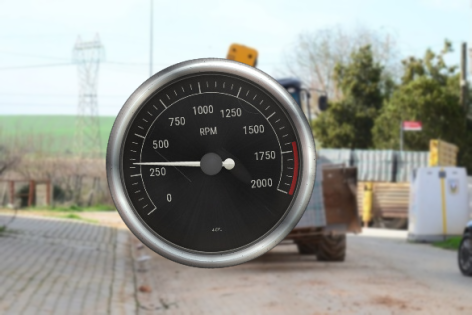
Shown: rpm 325
